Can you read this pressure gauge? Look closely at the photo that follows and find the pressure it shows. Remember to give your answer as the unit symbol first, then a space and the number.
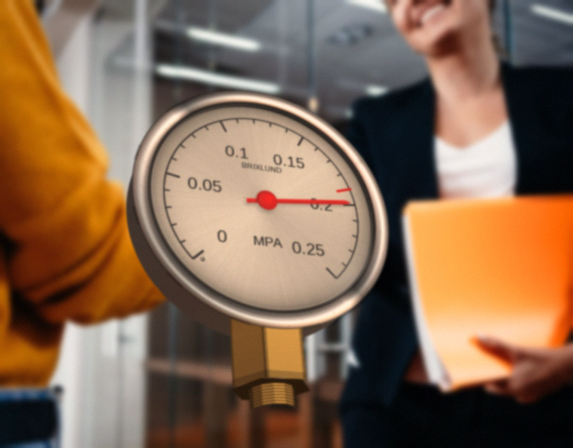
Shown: MPa 0.2
